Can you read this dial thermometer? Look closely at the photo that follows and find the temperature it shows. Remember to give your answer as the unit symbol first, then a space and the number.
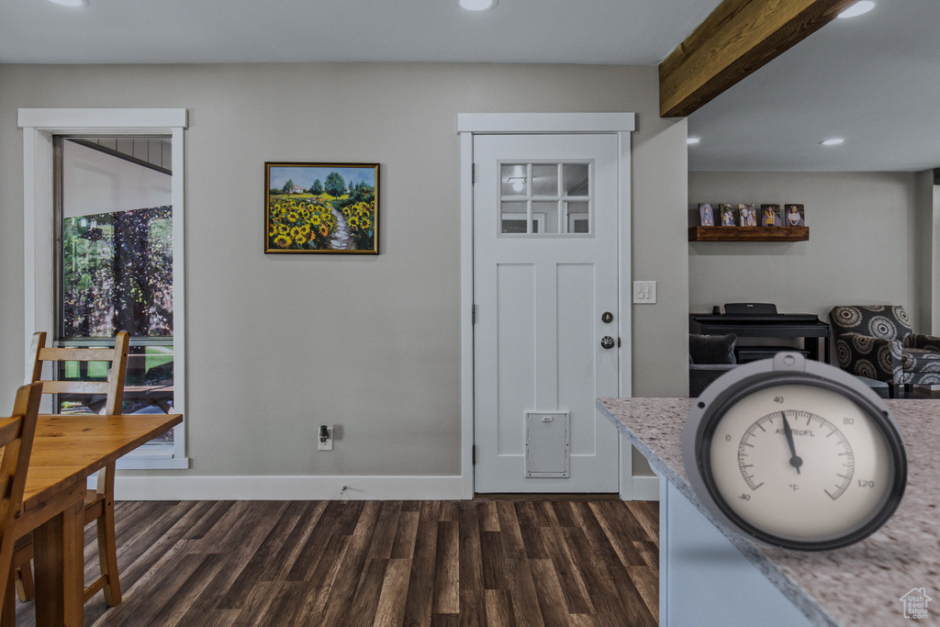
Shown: °F 40
